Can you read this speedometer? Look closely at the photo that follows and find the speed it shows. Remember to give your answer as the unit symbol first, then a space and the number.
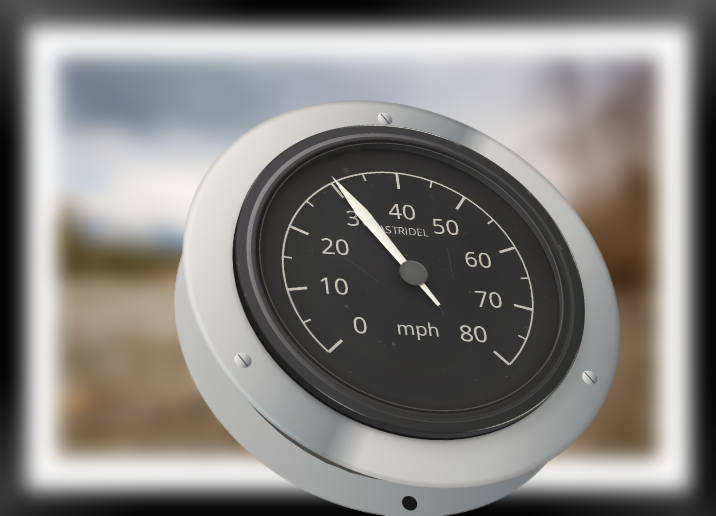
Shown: mph 30
